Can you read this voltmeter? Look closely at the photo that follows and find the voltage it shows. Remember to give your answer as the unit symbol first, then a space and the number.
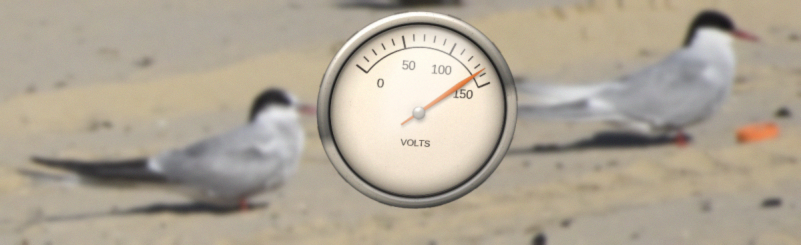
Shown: V 135
